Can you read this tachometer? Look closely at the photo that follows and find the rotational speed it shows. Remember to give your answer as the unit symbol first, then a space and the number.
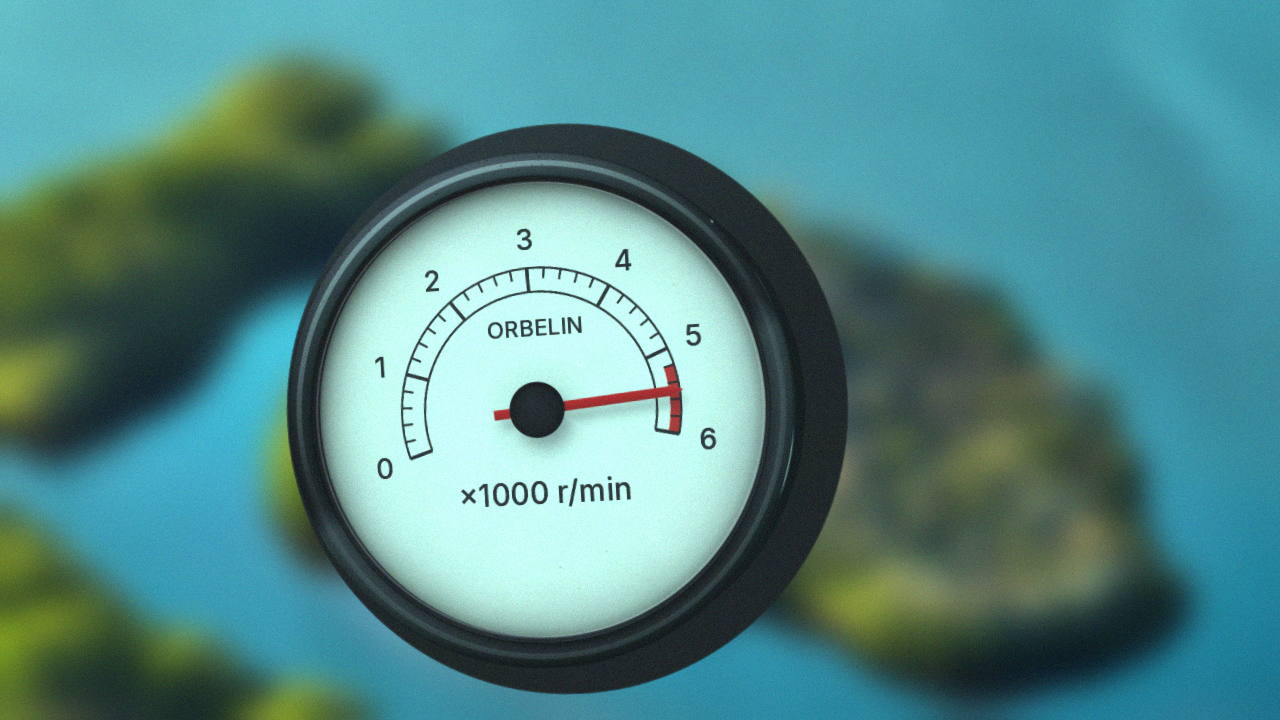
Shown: rpm 5500
